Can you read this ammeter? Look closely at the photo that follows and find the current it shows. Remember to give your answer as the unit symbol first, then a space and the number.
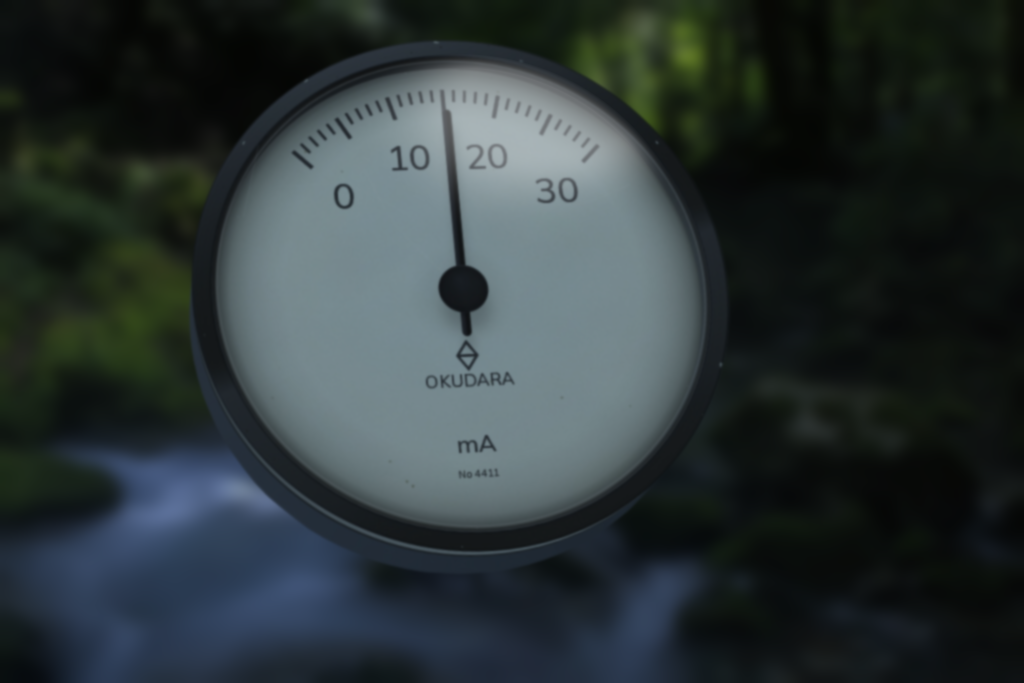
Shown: mA 15
